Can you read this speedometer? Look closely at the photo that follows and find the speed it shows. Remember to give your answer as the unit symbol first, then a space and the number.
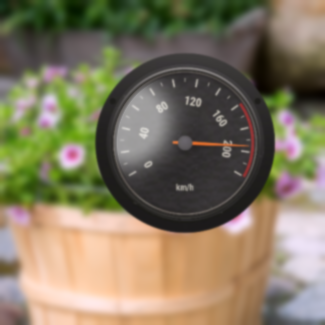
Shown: km/h 195
